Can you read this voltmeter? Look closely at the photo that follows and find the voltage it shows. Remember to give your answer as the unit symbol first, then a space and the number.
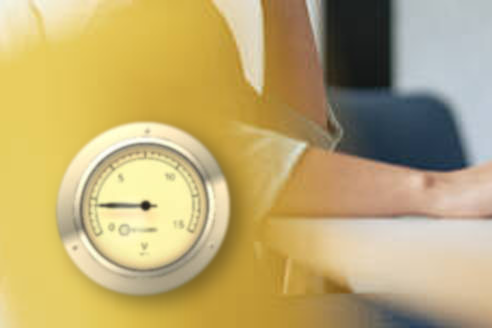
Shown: V 2
